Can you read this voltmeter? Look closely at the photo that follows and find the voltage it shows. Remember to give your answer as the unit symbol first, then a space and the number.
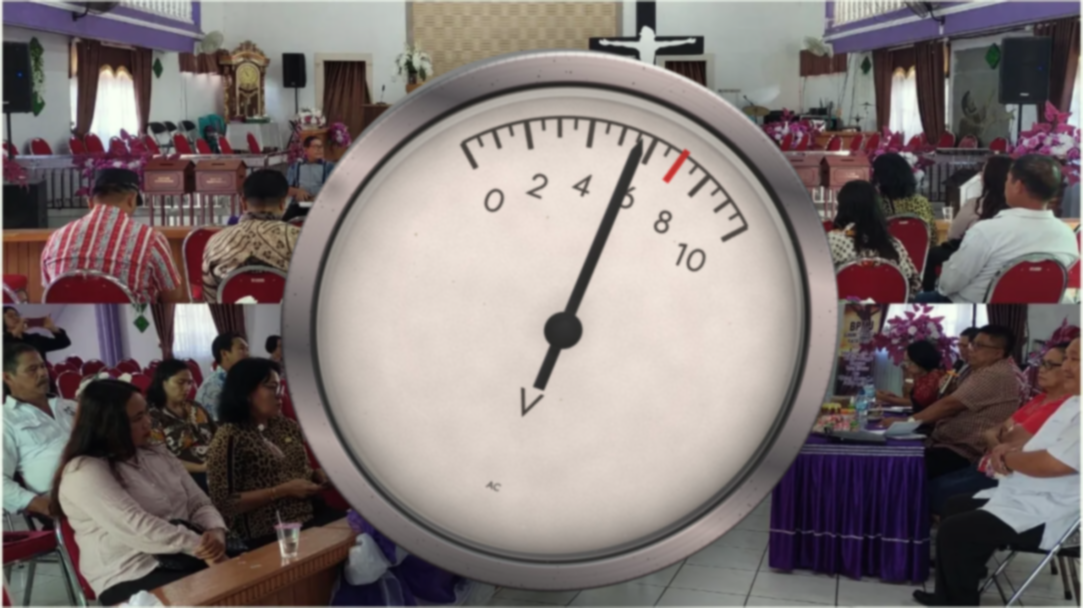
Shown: V 5.5
